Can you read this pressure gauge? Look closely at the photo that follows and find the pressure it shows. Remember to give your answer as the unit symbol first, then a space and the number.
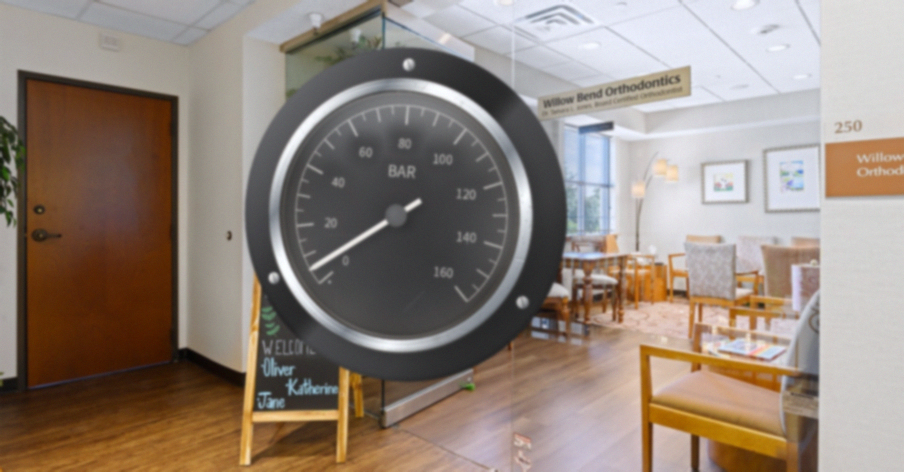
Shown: bar 5
